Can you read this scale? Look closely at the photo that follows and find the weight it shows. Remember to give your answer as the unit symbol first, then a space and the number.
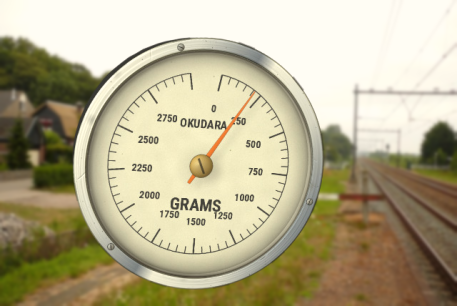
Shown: g 200
